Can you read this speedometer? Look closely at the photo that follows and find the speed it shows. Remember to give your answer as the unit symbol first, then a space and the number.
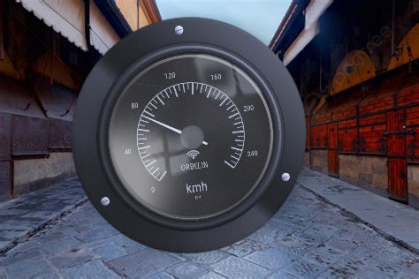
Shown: km/h 75
